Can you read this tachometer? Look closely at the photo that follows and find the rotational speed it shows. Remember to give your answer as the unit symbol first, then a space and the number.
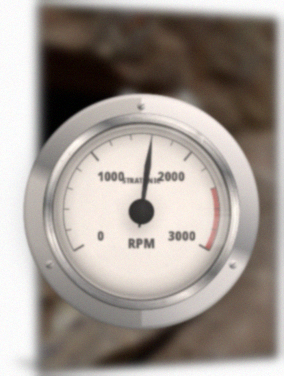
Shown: rpm 1600
